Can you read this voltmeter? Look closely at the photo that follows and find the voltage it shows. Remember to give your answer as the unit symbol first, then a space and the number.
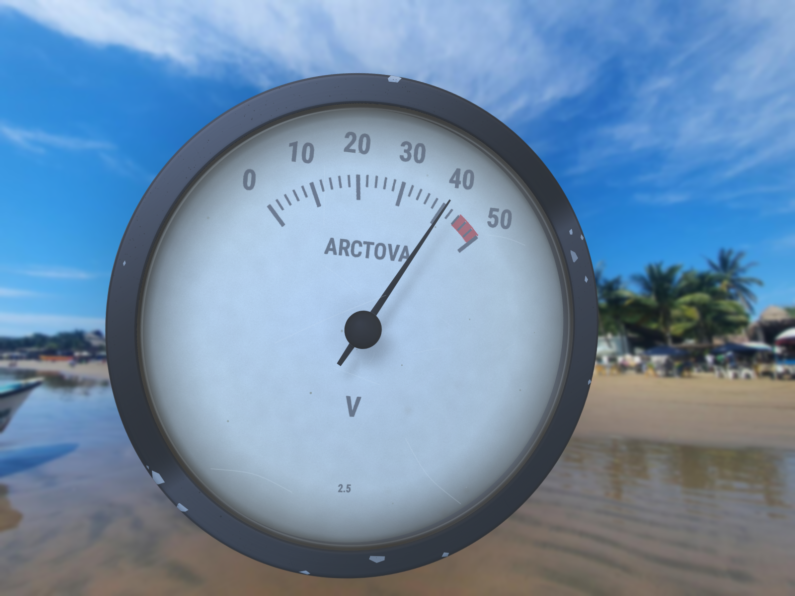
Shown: V 40
